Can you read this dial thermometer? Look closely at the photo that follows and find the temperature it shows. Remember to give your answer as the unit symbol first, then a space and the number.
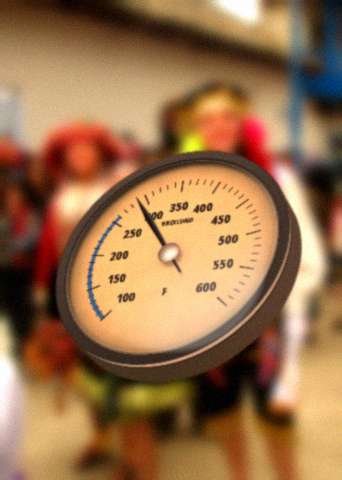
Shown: °F 290
